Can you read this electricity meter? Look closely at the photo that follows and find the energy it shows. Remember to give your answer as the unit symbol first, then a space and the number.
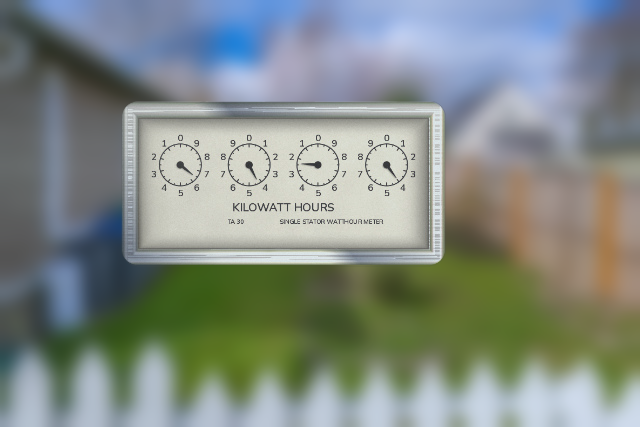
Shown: kWh 6424
